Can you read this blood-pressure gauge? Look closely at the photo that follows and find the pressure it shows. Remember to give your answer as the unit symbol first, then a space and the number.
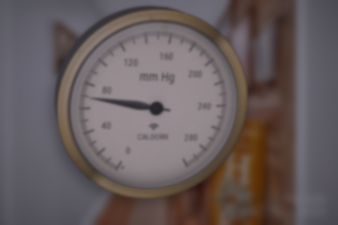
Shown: mmHg 70
